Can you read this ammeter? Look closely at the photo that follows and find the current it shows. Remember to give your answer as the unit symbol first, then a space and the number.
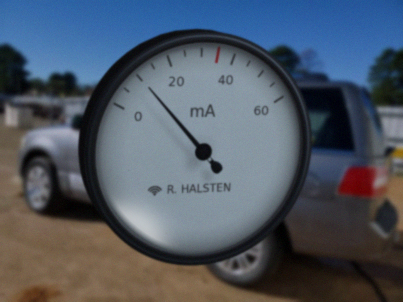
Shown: mA 10
